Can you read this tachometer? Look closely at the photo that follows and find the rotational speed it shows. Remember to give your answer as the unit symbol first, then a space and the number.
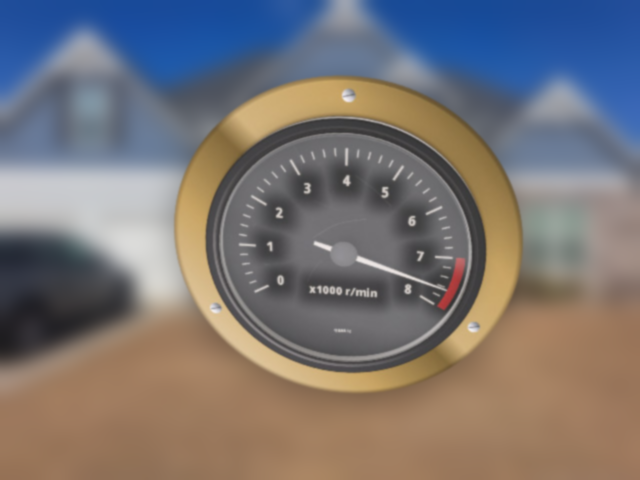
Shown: rpm 7600
